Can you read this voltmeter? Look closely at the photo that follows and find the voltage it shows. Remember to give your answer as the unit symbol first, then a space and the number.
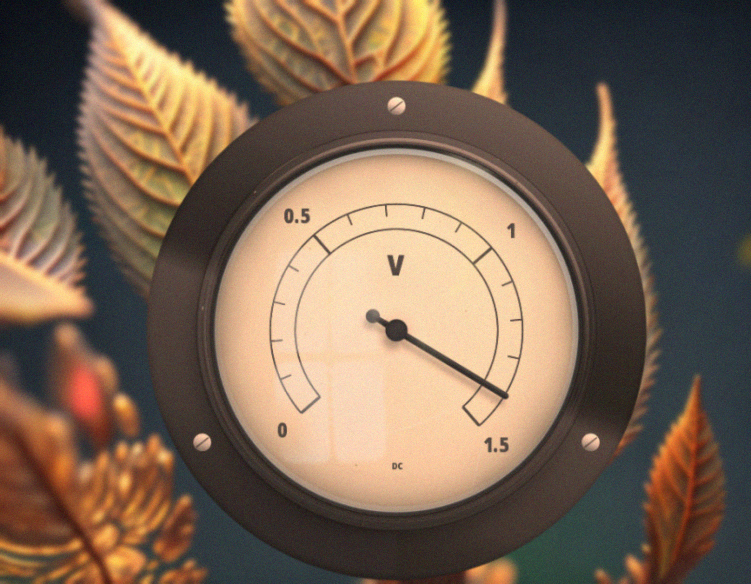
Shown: V 1.4
